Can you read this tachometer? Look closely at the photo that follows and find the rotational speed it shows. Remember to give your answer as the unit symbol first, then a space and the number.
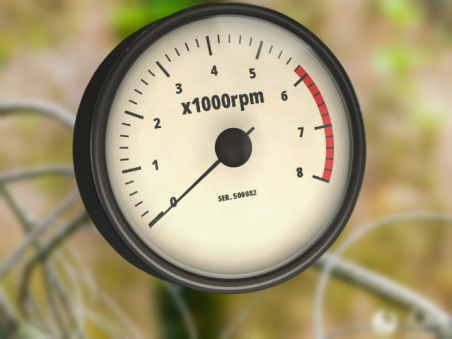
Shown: rpm 0
